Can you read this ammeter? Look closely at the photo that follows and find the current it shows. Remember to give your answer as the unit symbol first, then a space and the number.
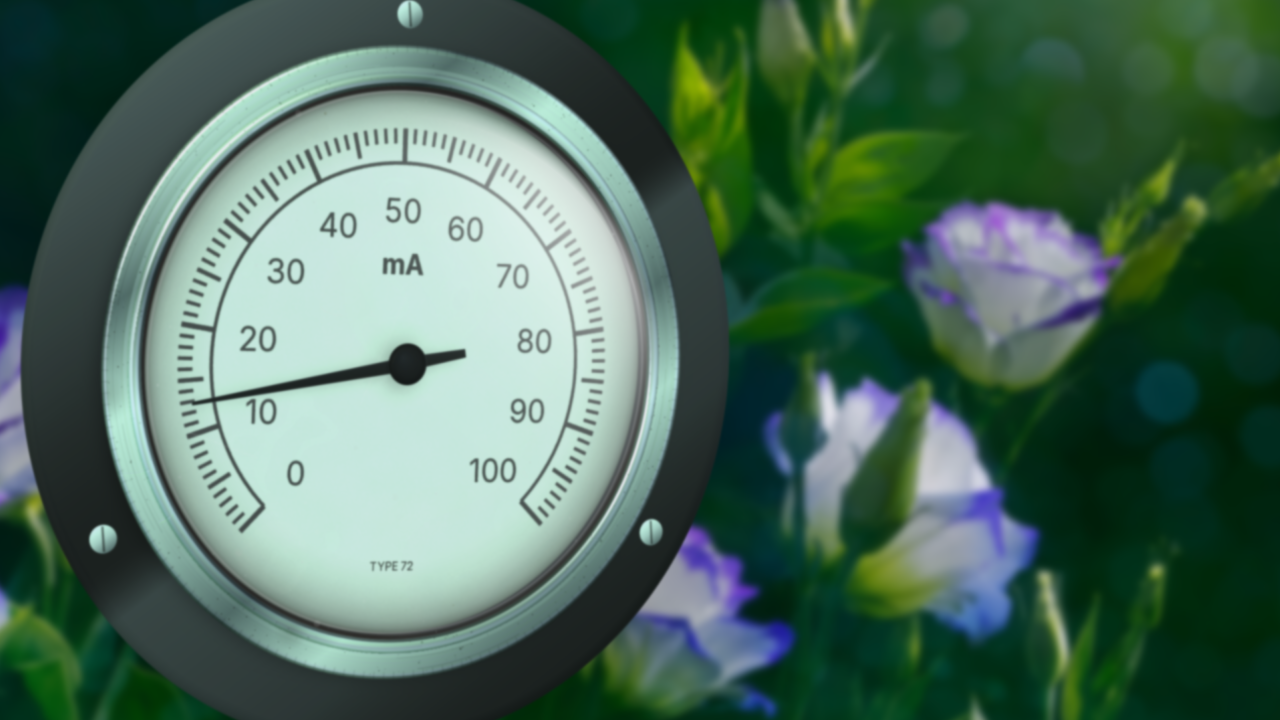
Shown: mA 13
